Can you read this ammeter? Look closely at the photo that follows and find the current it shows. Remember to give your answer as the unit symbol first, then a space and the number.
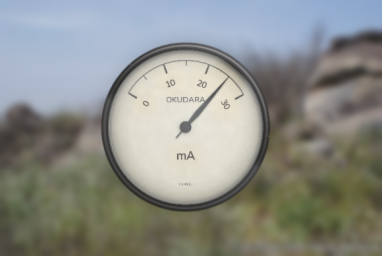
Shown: mA 25
